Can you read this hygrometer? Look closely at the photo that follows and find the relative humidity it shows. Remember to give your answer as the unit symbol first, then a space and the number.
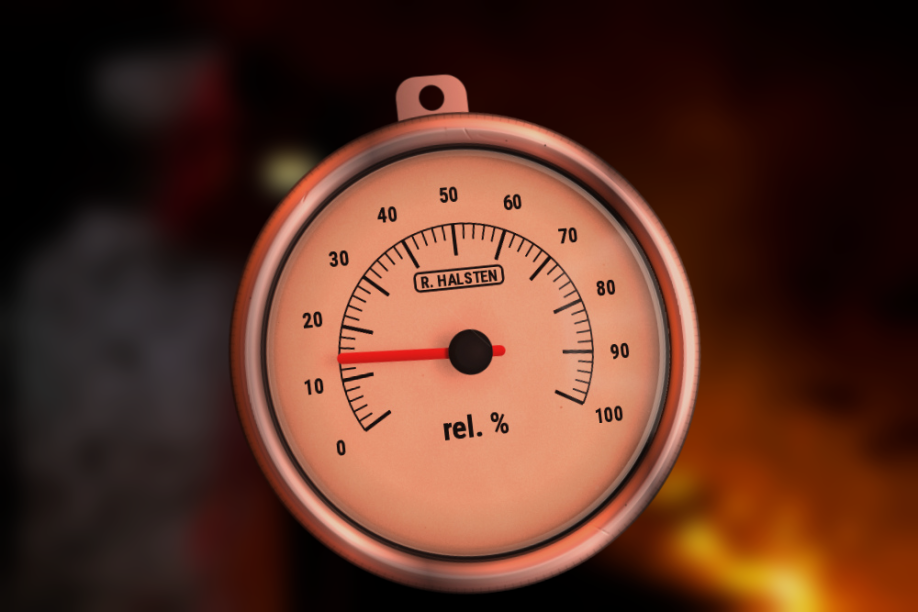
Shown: % 14
